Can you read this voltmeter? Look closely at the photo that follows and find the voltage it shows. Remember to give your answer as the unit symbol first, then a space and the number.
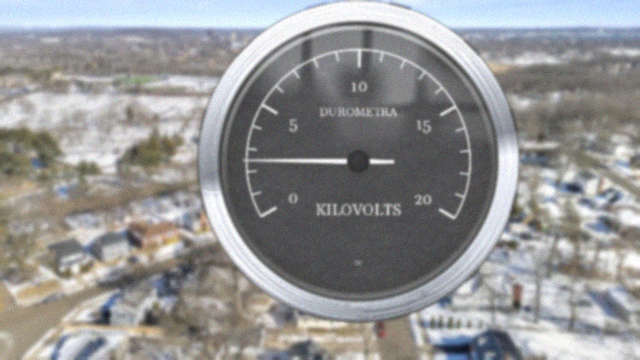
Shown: kV 2.5
